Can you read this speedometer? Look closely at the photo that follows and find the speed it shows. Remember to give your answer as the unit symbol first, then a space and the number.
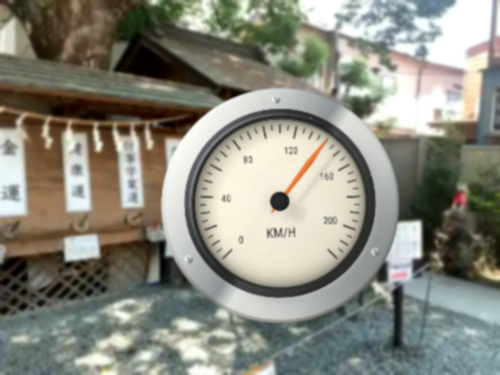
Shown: km/h 140
